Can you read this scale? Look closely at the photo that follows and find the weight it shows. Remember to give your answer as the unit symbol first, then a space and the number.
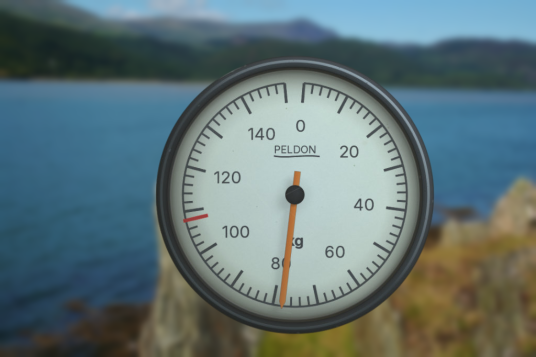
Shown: kg 78
